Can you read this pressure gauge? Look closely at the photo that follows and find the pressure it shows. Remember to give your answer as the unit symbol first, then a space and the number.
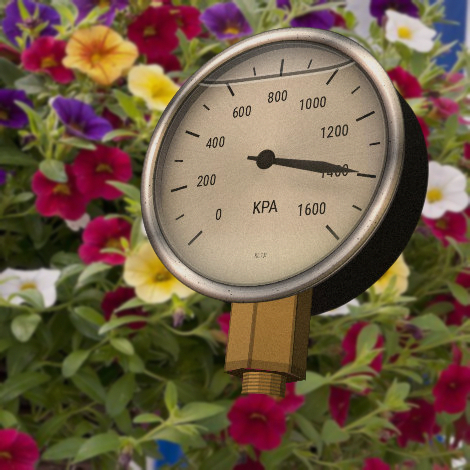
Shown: kPa 1400
